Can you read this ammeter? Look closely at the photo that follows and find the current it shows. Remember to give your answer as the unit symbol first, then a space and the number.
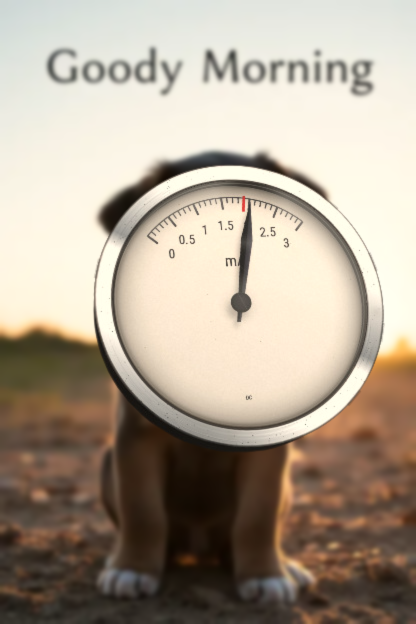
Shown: mA 2
